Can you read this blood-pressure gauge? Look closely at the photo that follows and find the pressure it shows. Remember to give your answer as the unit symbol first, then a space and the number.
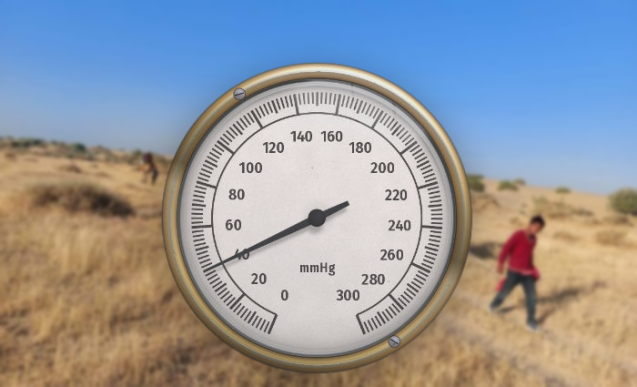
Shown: mmHg 40
